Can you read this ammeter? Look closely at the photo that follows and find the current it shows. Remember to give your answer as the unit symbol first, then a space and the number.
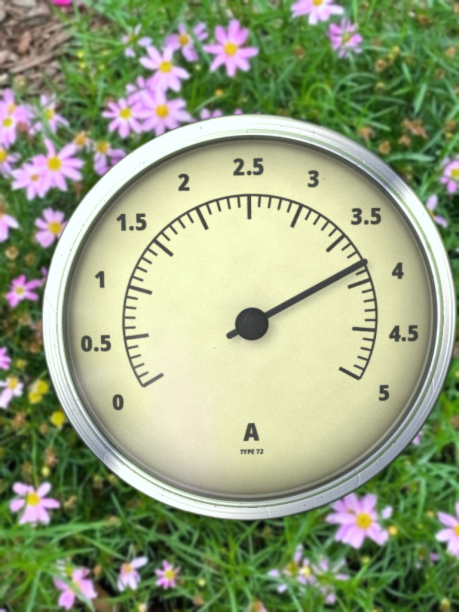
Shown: A 3.8
